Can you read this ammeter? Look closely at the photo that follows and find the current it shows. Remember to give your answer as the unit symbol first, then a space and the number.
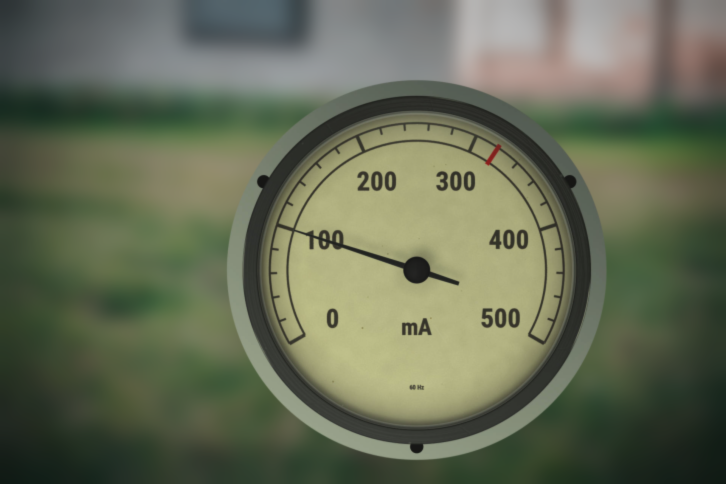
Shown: mA 100
